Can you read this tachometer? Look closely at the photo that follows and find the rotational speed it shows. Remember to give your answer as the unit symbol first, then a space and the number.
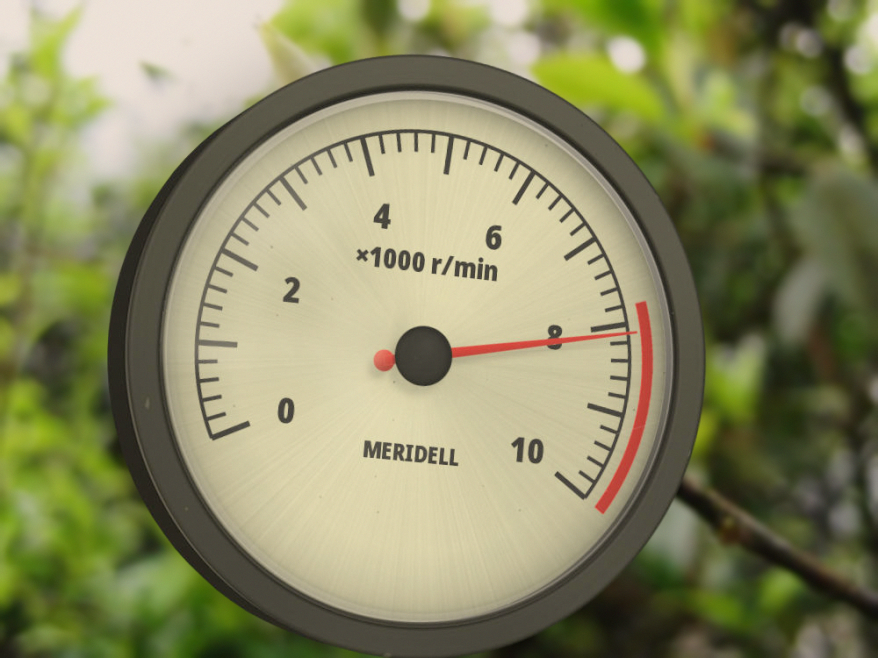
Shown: rpm 8100
